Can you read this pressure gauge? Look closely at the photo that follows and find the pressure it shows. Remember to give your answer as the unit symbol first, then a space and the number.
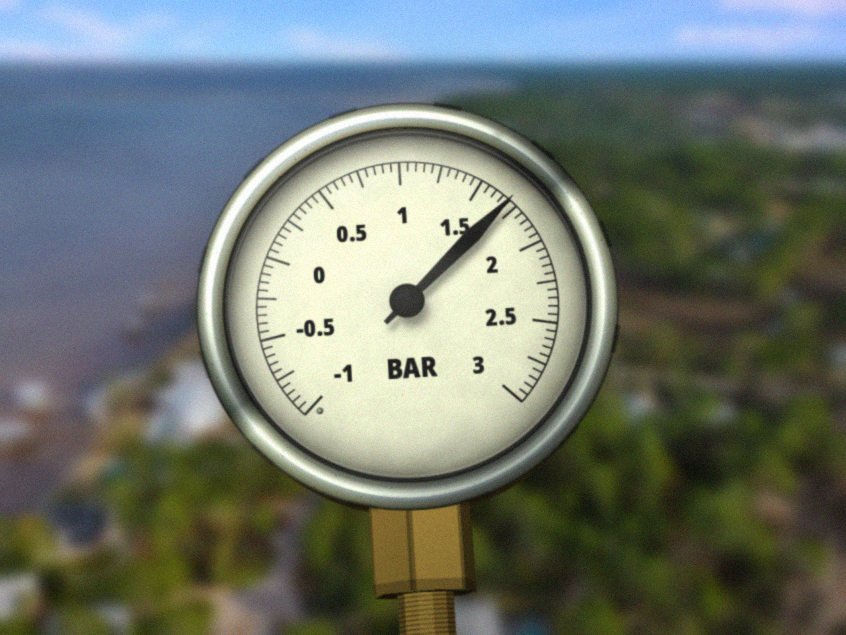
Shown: bar 1.7
